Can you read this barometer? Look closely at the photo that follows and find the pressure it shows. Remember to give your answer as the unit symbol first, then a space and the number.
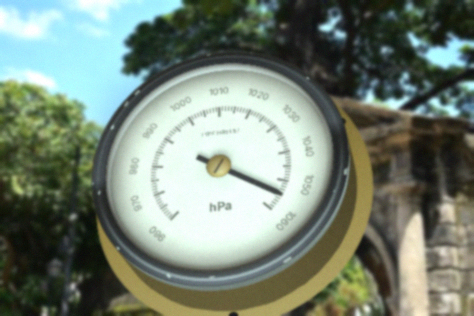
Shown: hPa 1055
